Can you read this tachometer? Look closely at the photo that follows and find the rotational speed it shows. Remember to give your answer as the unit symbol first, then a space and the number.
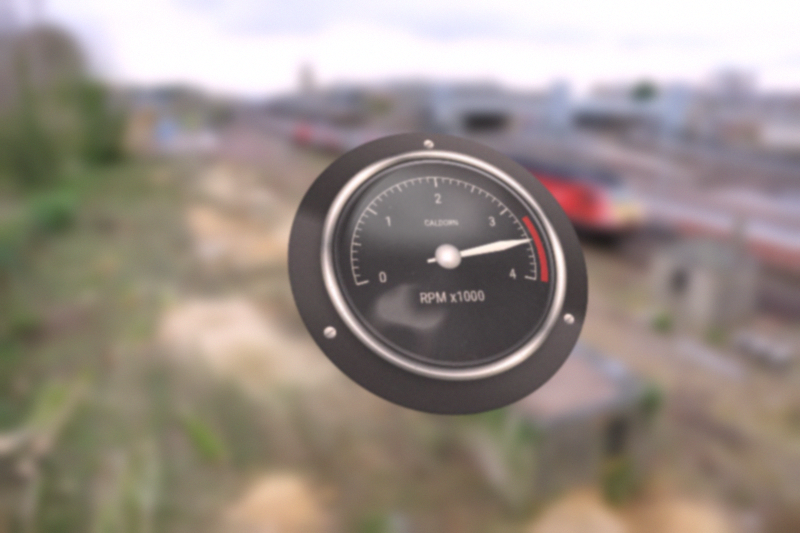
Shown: rpm 3500
